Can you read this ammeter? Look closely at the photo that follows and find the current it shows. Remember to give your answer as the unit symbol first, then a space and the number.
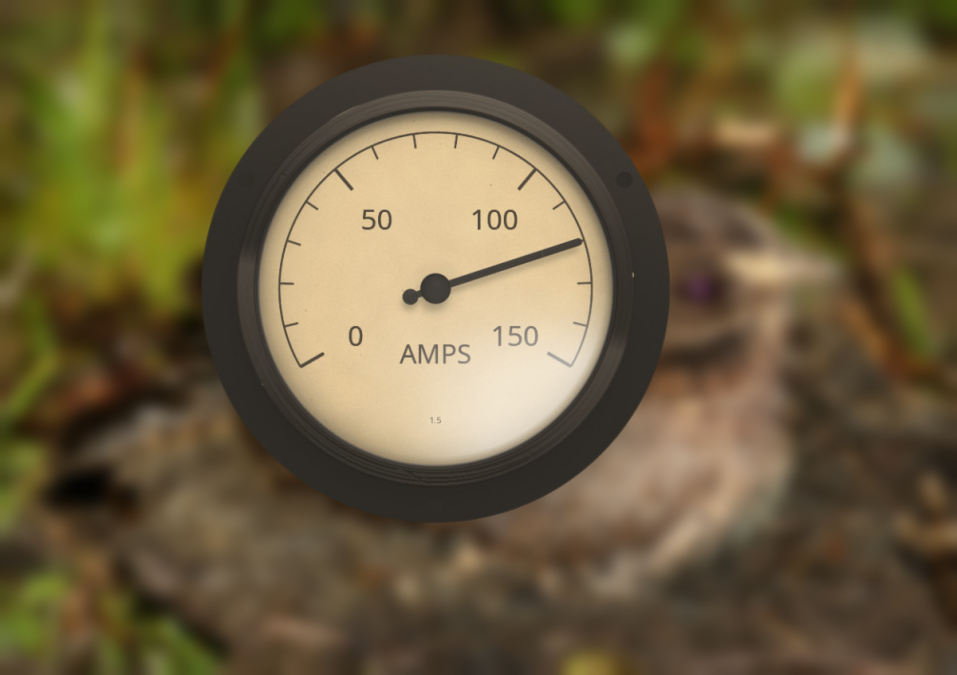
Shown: A 120
